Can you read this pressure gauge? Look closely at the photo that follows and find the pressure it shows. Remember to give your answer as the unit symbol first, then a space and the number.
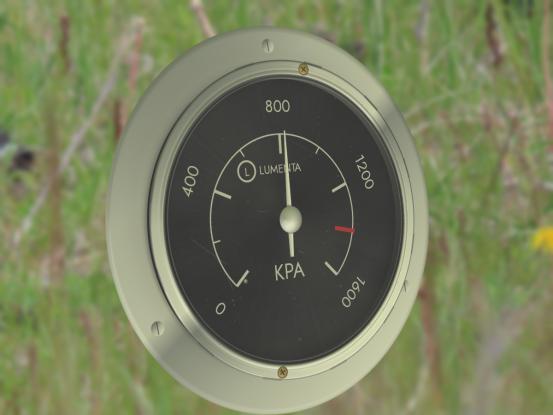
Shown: kPa 800
